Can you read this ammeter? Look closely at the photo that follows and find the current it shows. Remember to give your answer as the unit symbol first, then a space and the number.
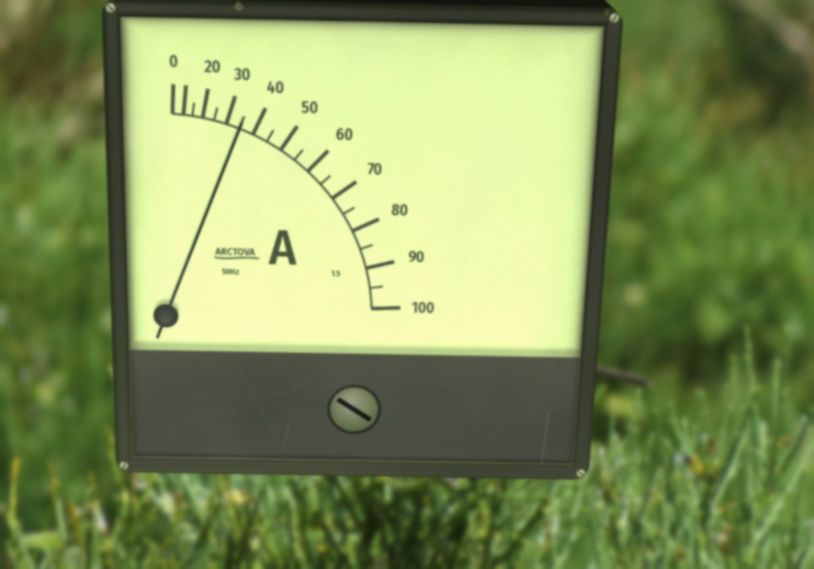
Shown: A 35
